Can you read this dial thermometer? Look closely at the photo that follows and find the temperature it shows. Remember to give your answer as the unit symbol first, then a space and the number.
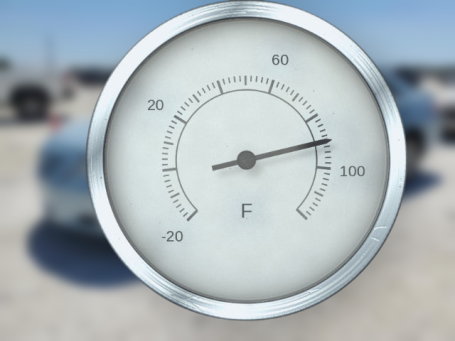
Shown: °F 90
